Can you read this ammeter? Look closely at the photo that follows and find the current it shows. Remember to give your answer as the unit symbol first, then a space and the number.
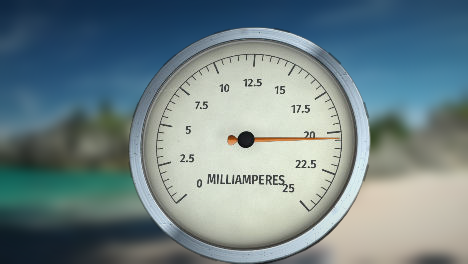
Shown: mA 20.5
